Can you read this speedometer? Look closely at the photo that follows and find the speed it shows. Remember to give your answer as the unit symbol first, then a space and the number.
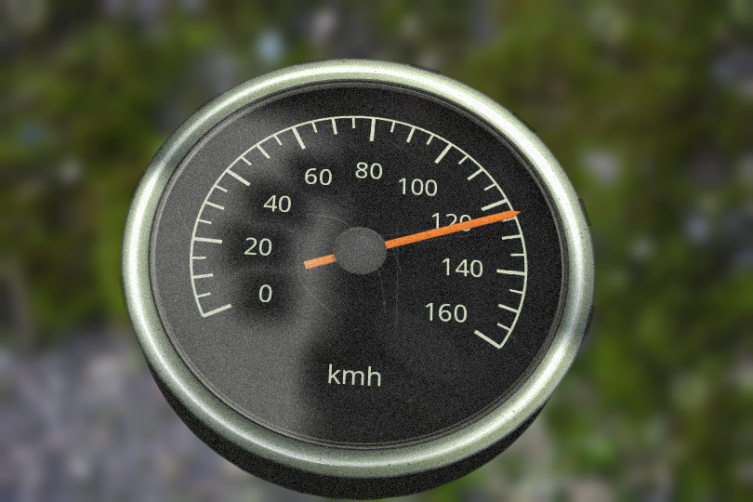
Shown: km/h 125
